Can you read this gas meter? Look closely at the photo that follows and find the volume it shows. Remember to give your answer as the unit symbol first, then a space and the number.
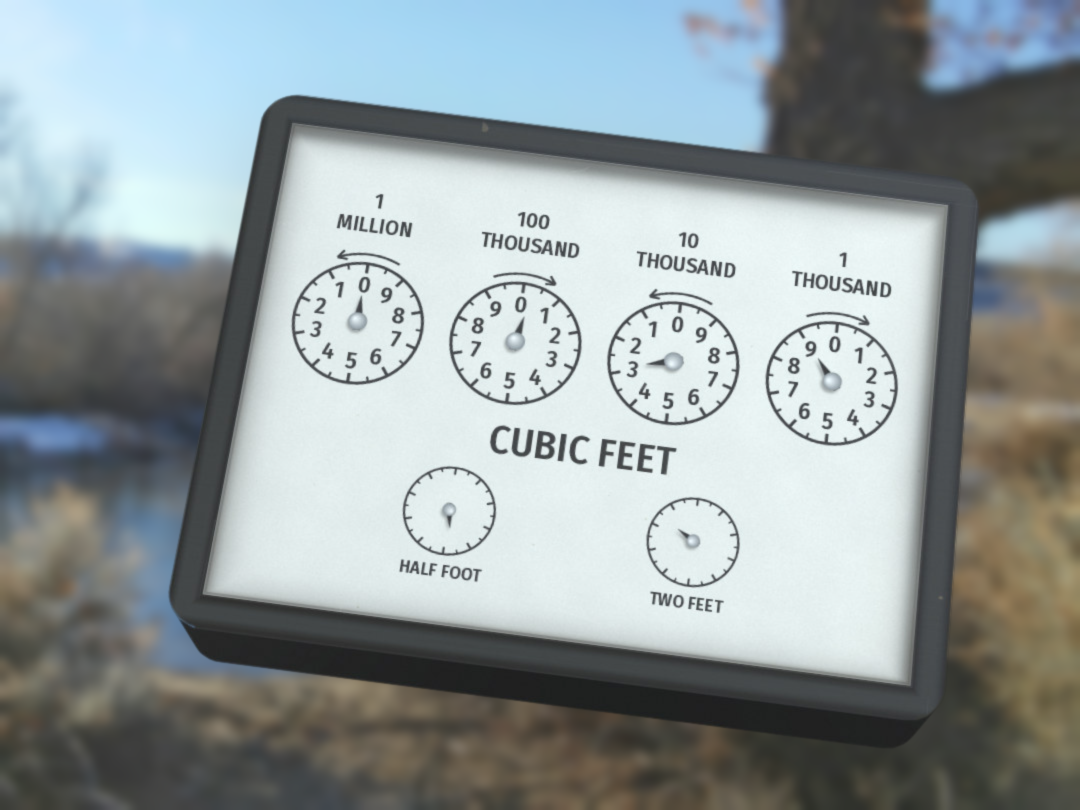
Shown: ft³ 2900
